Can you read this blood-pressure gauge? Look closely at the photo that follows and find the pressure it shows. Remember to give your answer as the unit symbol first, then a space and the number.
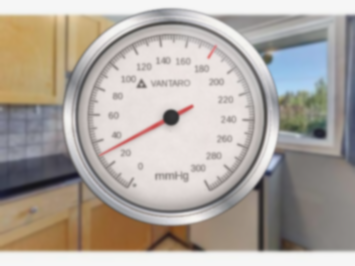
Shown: mmHg 30
